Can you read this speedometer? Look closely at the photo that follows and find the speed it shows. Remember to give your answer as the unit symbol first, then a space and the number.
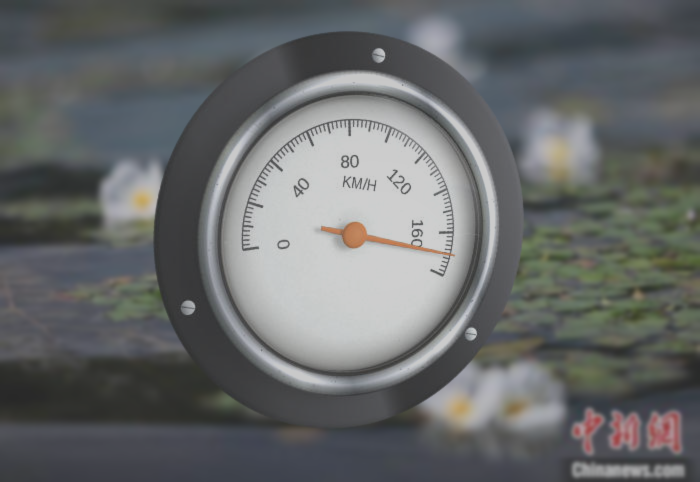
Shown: km/h 170
